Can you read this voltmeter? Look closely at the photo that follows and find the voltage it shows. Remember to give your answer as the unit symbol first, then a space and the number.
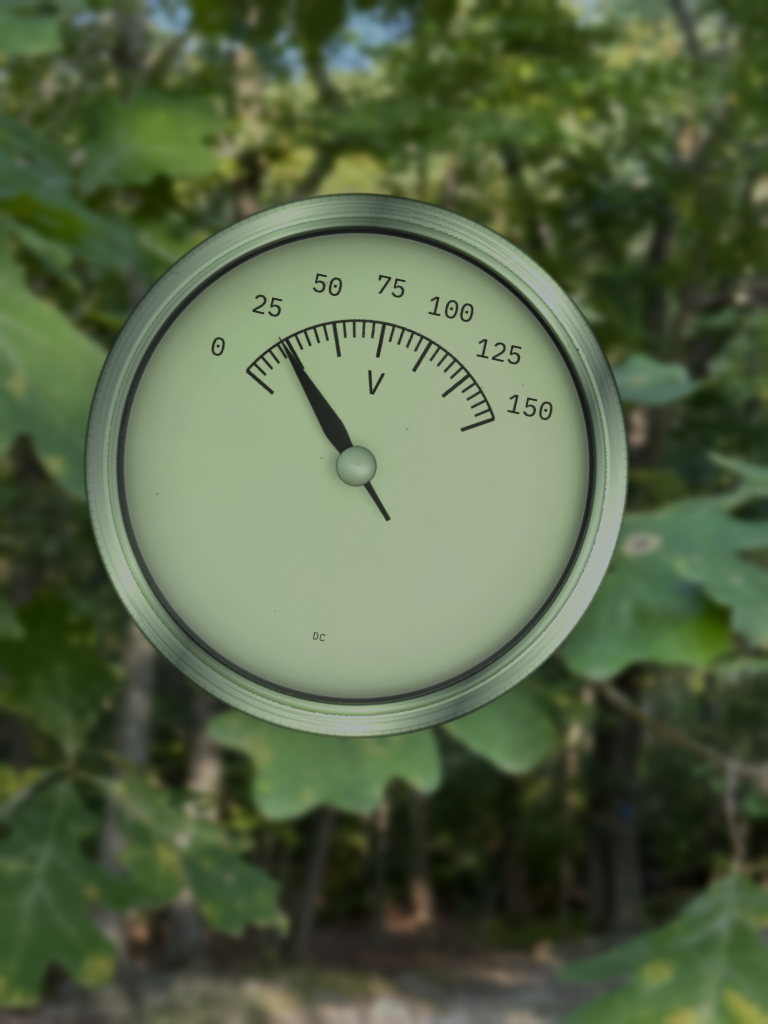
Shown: V 22.5
